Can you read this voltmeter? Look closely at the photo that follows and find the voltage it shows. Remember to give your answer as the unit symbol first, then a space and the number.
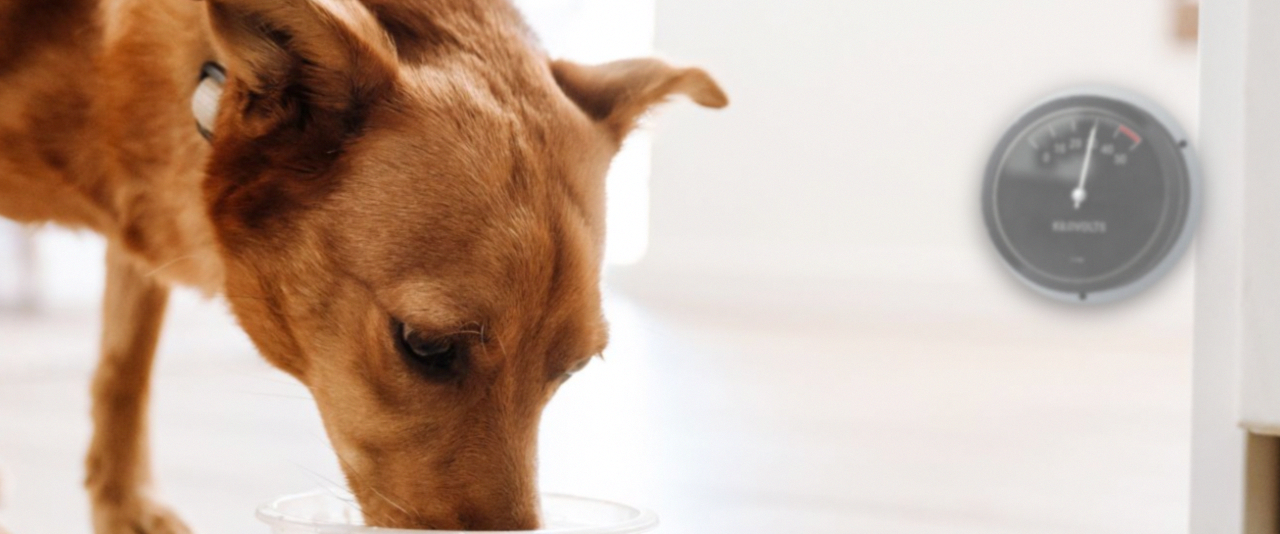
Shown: kV 30
